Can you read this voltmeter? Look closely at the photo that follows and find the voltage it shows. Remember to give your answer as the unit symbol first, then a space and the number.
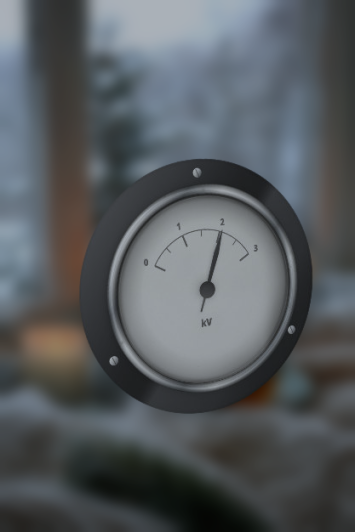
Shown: kV 2
